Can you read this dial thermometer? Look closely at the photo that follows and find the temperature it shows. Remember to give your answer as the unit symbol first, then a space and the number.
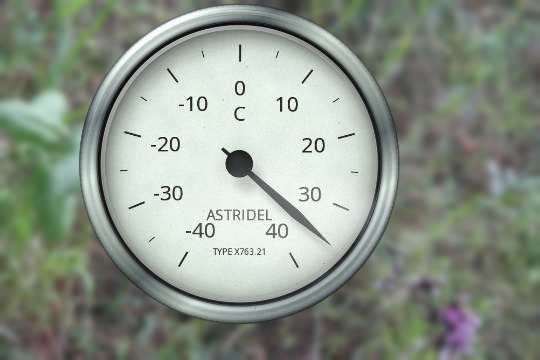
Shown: °C 35
